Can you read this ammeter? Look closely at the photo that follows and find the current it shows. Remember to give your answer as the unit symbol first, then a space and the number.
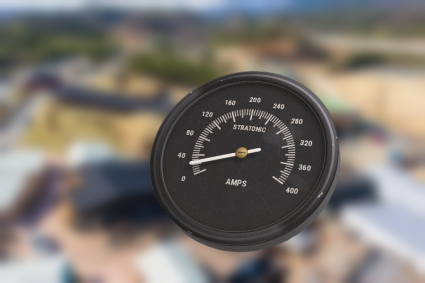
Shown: A 20
